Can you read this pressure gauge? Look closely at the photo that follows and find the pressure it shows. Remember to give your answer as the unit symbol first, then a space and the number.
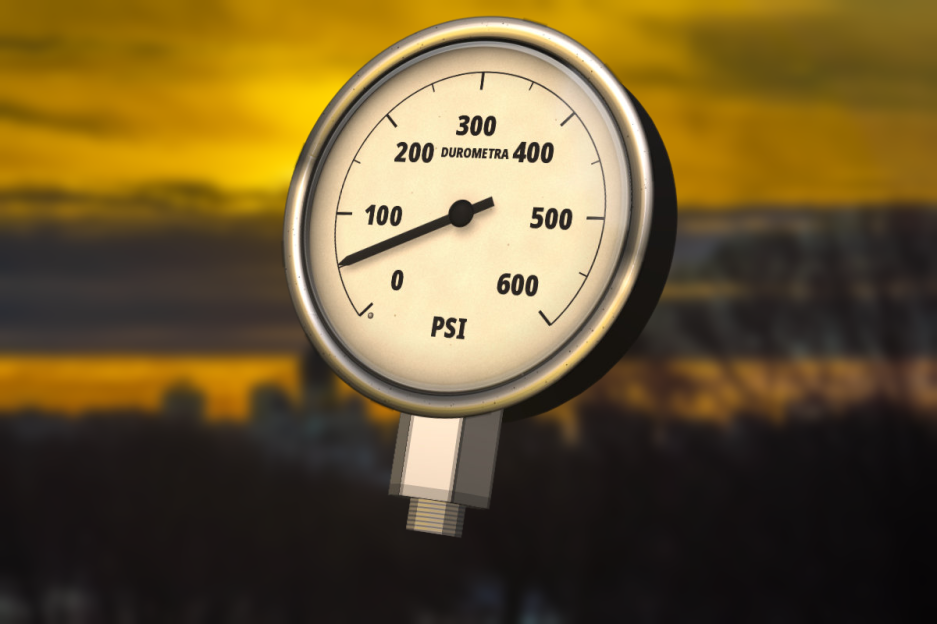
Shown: psi 50
